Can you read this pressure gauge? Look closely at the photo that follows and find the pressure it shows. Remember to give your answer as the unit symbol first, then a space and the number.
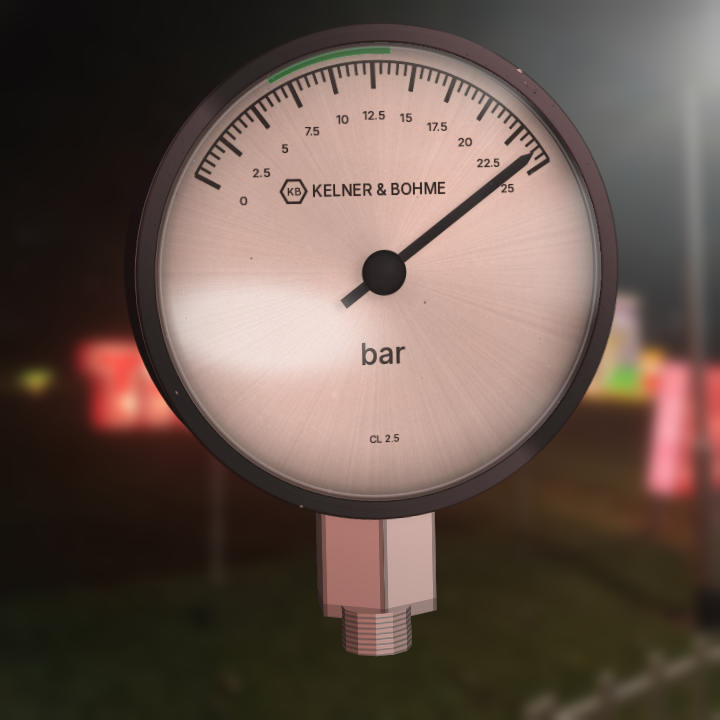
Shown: bar 24
